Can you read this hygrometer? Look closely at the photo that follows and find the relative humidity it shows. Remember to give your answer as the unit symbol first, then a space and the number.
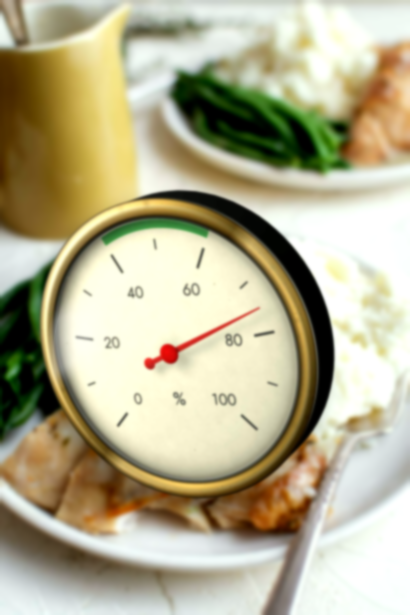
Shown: % 75
